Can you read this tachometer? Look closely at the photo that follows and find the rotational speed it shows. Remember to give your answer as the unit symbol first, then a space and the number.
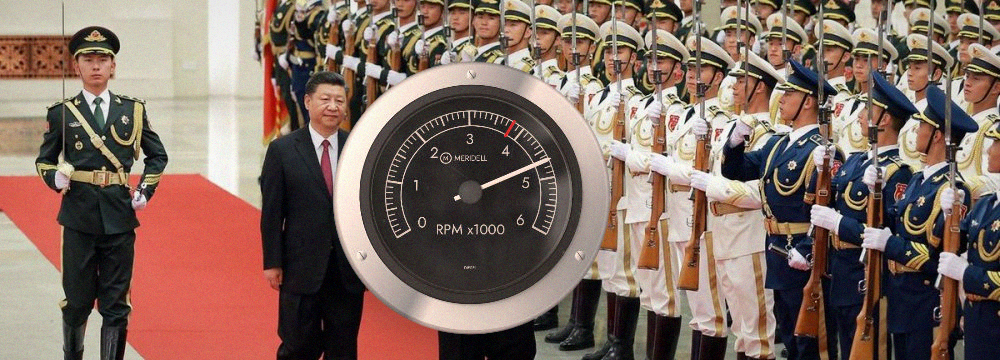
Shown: rpm 4700
